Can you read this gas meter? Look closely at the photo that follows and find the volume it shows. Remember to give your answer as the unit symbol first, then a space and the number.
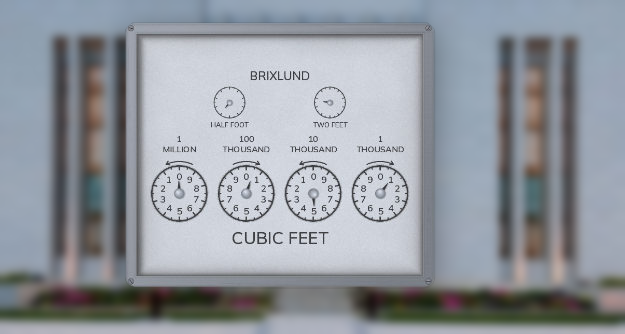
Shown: ft³ 5100
